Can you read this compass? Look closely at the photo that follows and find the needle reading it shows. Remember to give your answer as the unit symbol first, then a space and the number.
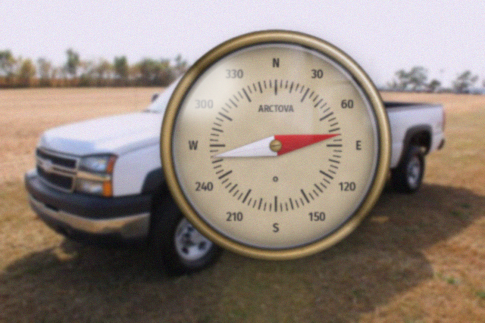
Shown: ° 80
